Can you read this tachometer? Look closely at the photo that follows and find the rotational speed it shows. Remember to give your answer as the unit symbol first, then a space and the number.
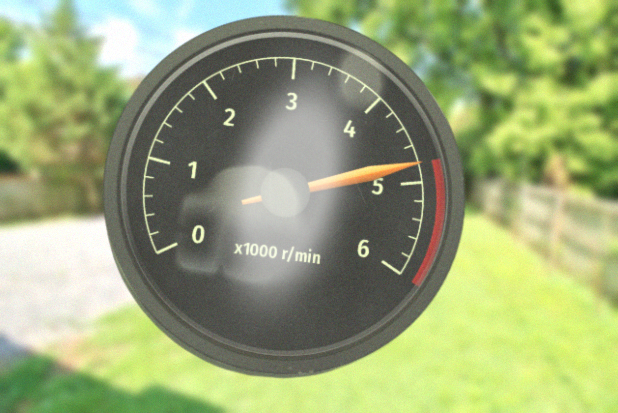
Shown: rpm 4800
